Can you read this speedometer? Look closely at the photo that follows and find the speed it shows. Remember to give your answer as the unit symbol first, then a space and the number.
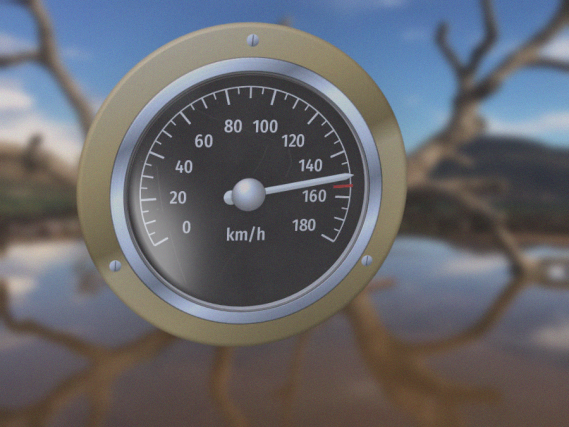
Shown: km/h 150
